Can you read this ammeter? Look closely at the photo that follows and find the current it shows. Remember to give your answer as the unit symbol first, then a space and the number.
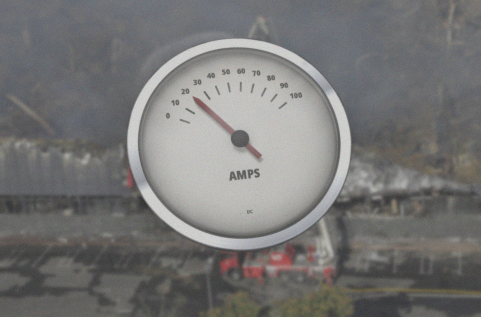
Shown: A 20
